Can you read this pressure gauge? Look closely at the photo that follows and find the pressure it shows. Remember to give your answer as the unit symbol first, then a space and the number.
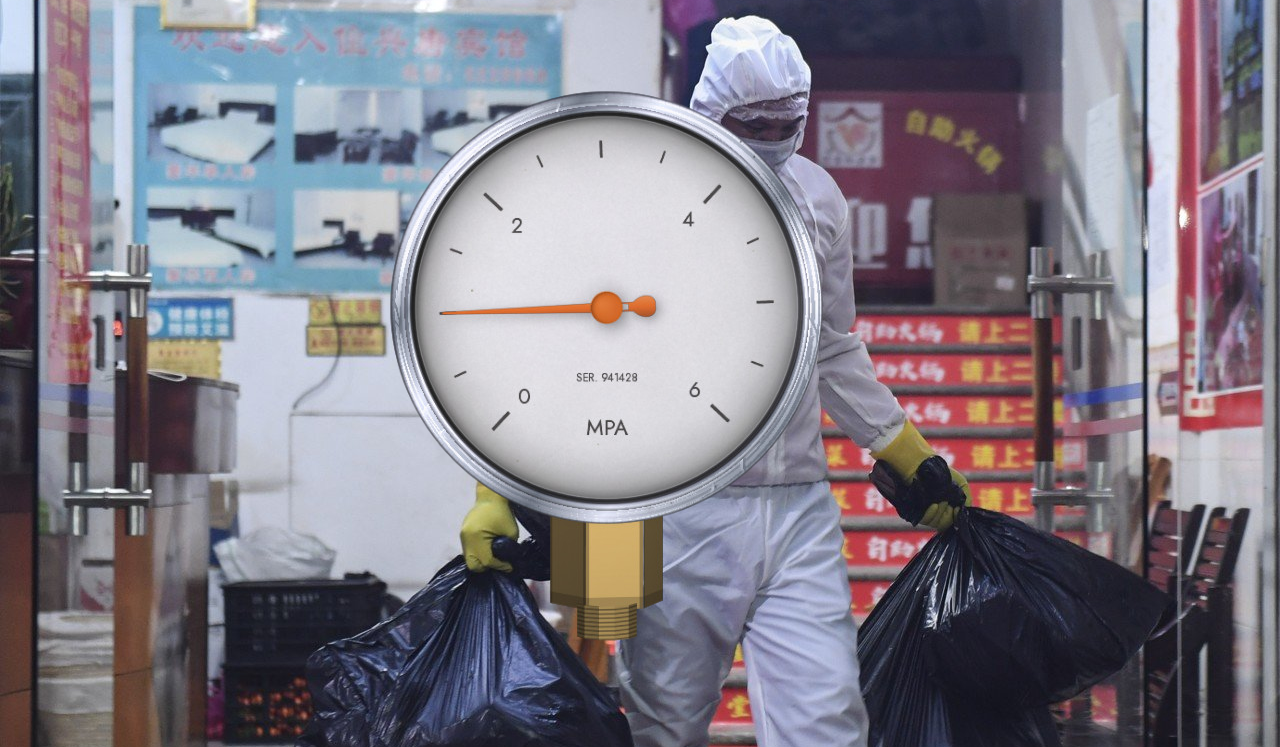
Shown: MPa 1
